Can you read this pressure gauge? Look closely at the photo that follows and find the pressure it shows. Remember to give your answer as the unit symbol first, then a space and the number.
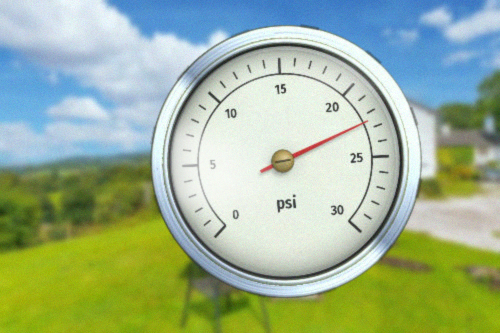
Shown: psi 22.5
